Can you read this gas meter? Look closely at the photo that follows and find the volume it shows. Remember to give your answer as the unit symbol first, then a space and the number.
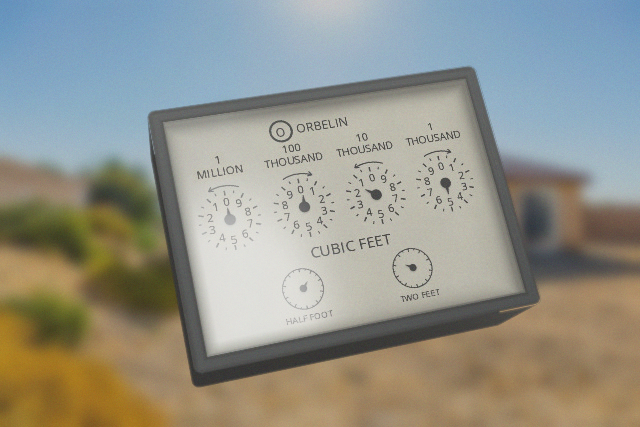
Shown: ft³ 1500
